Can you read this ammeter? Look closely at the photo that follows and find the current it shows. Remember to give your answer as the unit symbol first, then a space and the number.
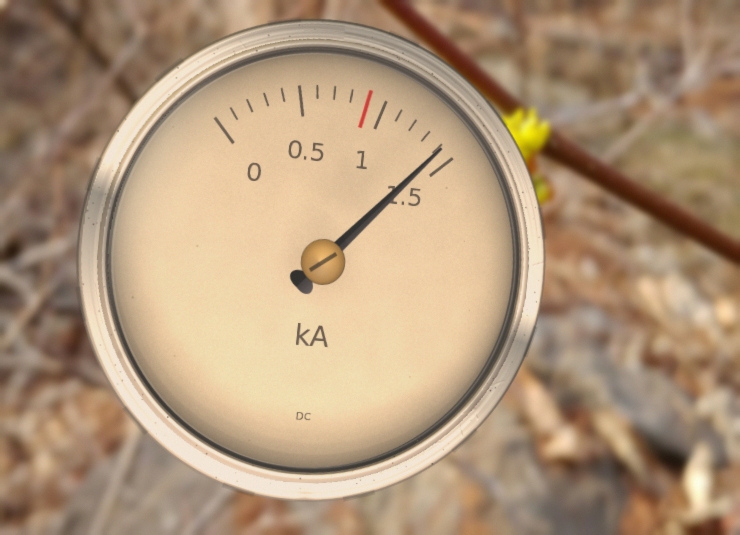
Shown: kA 1.4
